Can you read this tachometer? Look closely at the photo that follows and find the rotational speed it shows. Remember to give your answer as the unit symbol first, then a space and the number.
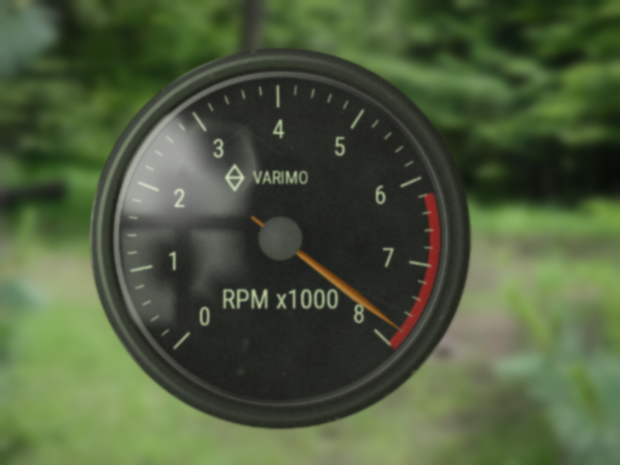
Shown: rpm 7800
